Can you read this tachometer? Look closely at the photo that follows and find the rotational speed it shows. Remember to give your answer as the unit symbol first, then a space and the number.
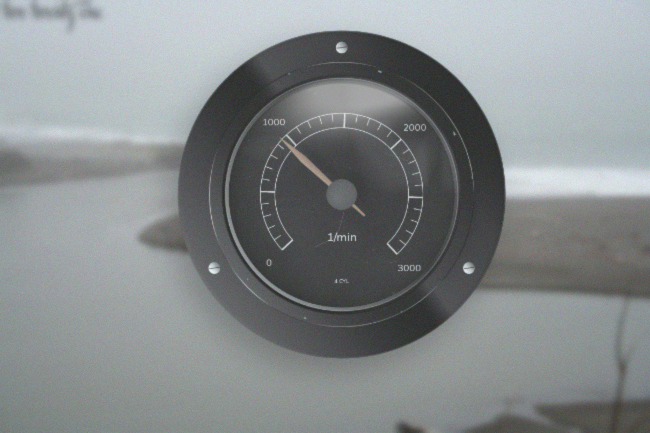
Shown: rpm 950
